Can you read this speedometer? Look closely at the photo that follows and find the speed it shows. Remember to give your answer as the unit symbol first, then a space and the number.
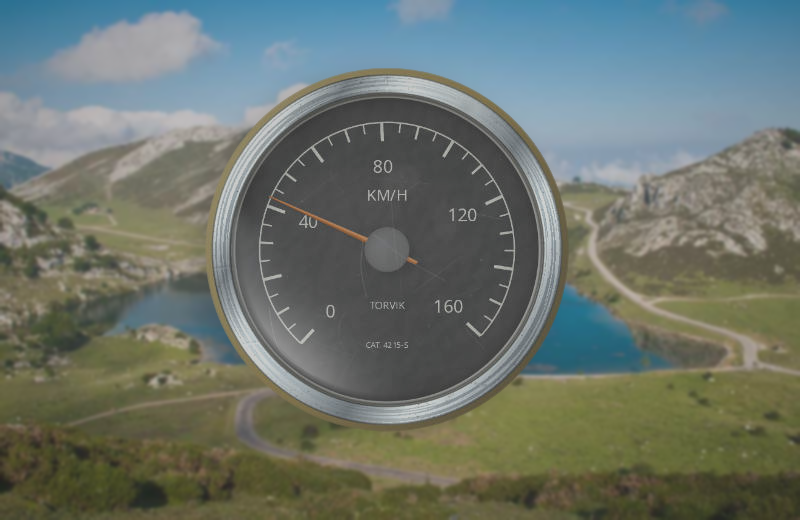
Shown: km/h 42.5
